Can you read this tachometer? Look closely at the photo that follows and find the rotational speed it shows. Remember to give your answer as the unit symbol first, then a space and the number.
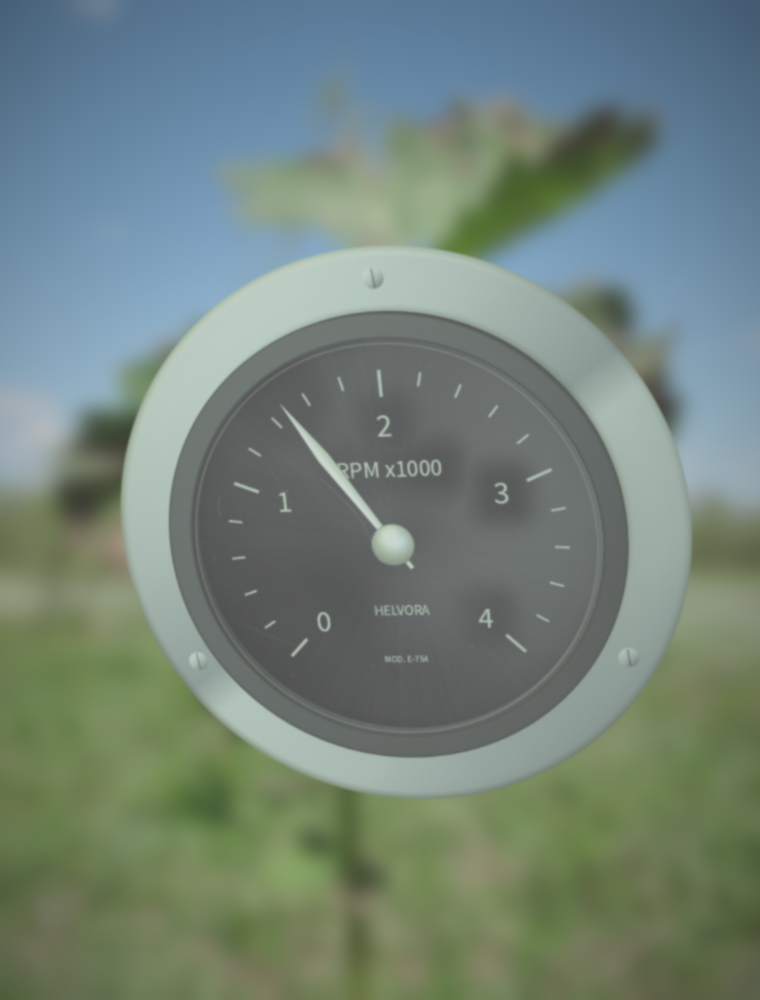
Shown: rpm 1500
